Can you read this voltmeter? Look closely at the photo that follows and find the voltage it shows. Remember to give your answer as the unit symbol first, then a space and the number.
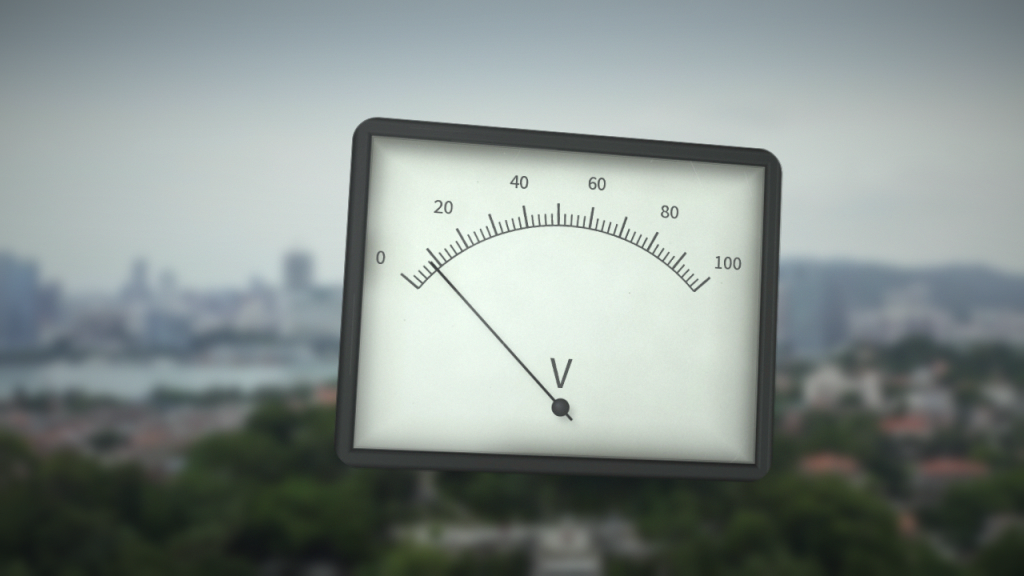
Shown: V 8
